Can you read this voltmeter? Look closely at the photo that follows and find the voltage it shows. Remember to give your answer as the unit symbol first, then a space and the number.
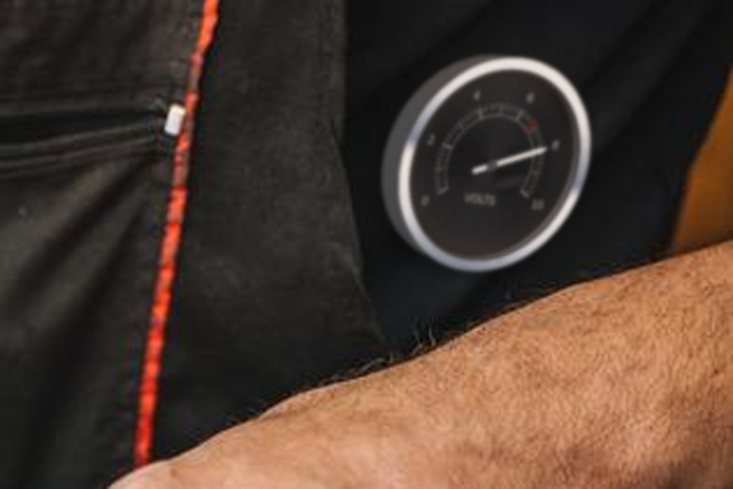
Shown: V 8
